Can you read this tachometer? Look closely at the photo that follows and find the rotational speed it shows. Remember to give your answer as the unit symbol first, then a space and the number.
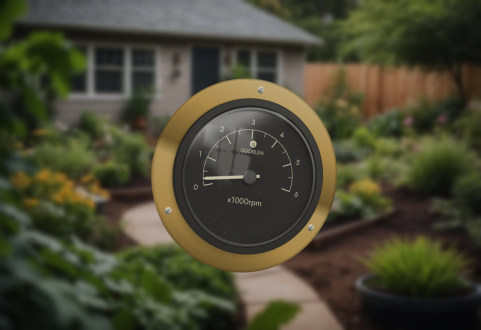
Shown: rpm 250
